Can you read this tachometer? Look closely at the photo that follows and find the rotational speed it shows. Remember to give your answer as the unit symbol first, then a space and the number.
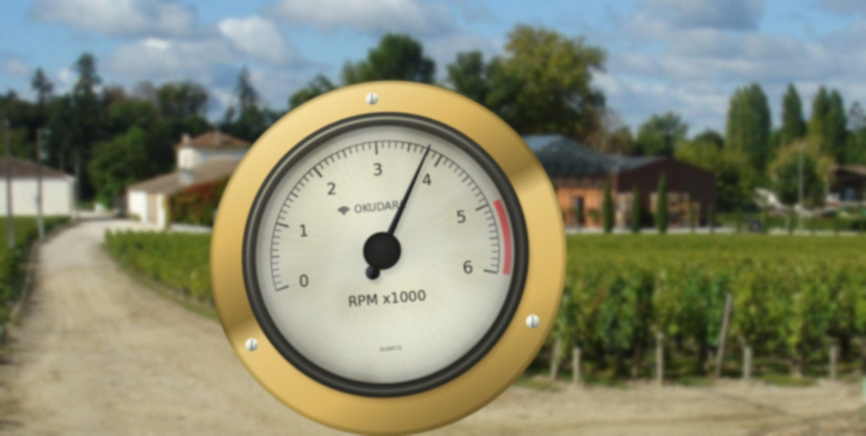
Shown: rpm 3800
